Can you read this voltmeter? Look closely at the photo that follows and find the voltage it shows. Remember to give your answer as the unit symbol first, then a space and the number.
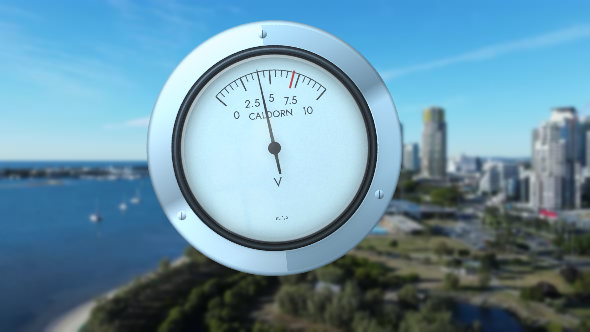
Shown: V 4
